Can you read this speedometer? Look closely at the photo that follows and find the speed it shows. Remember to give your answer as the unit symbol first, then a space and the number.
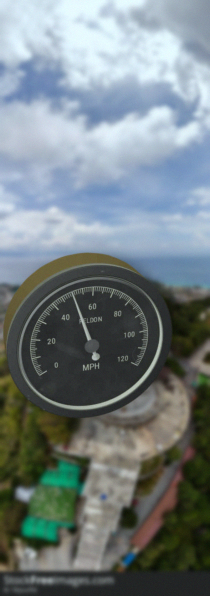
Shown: mph 50
